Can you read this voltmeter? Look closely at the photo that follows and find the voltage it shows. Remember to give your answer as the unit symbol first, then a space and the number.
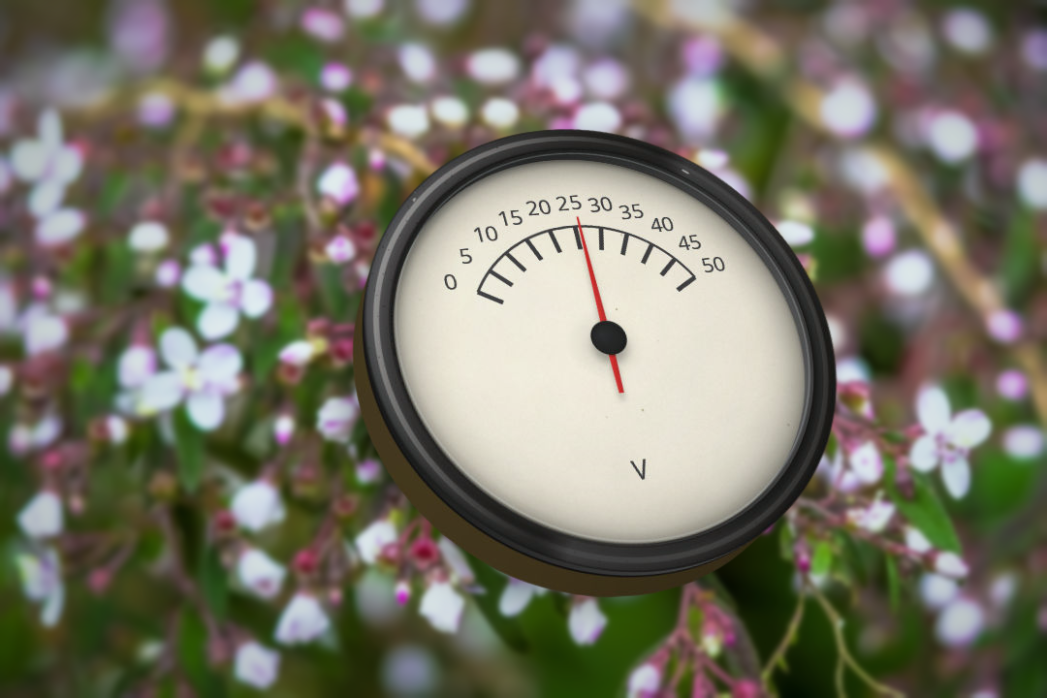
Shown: V 25
